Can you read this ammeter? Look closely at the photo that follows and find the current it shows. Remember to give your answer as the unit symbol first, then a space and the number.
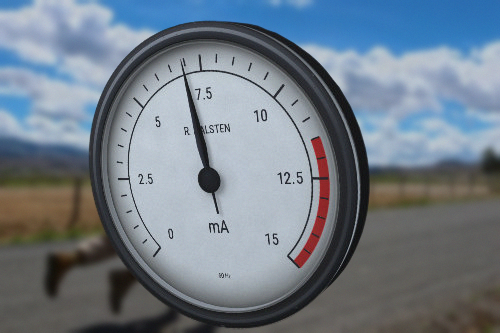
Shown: mA 7
